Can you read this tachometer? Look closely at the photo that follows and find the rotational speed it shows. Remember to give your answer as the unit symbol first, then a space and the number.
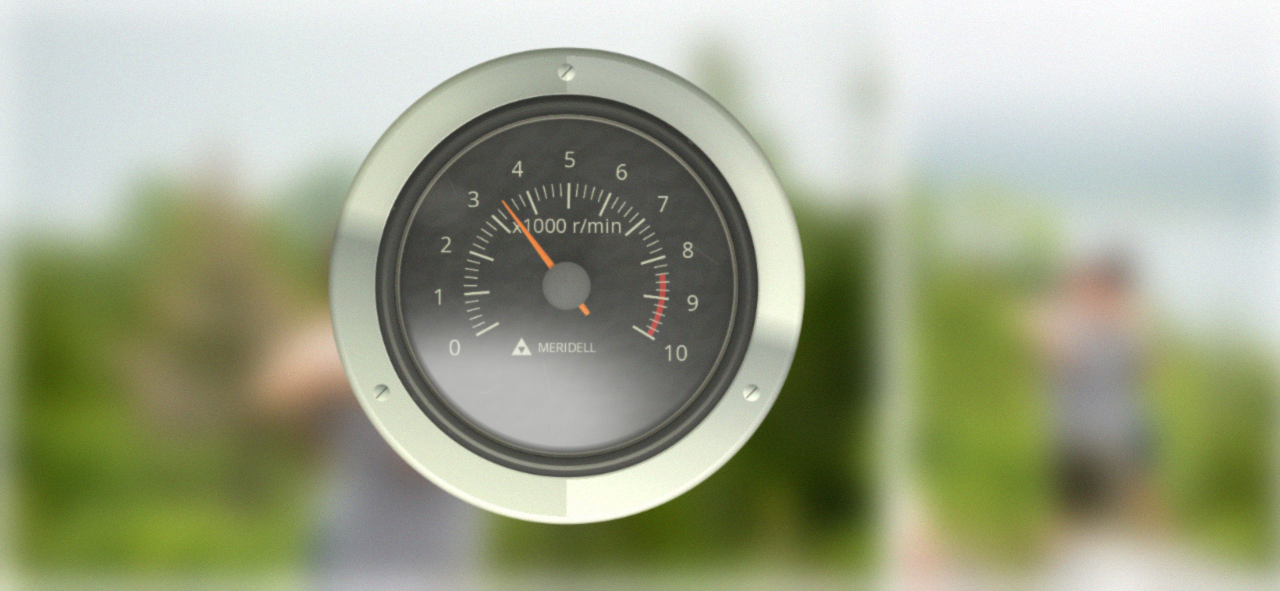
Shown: rpm 3400
